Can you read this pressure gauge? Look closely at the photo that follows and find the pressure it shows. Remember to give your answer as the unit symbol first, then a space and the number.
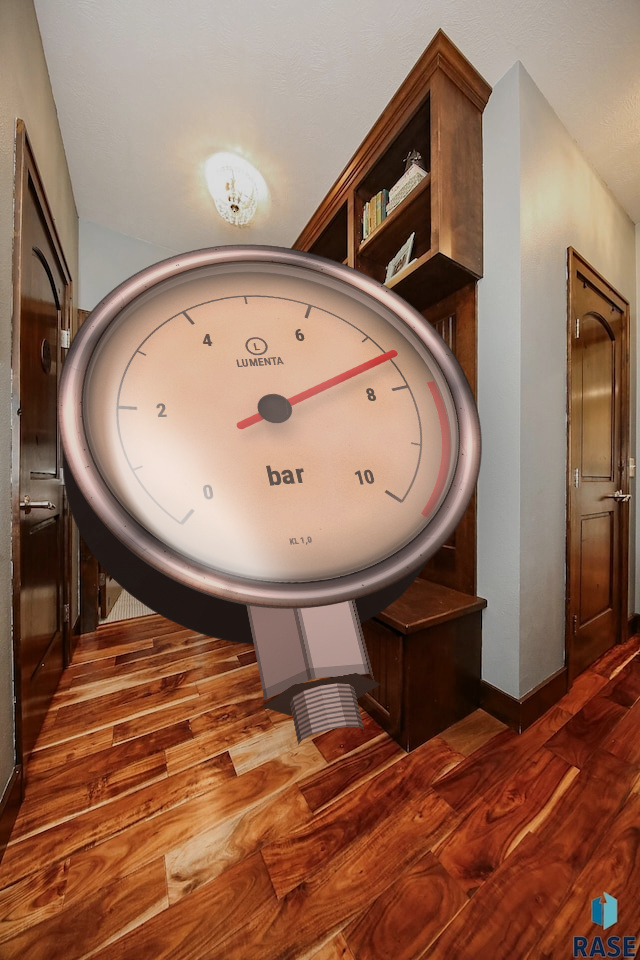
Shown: bar 7.5
